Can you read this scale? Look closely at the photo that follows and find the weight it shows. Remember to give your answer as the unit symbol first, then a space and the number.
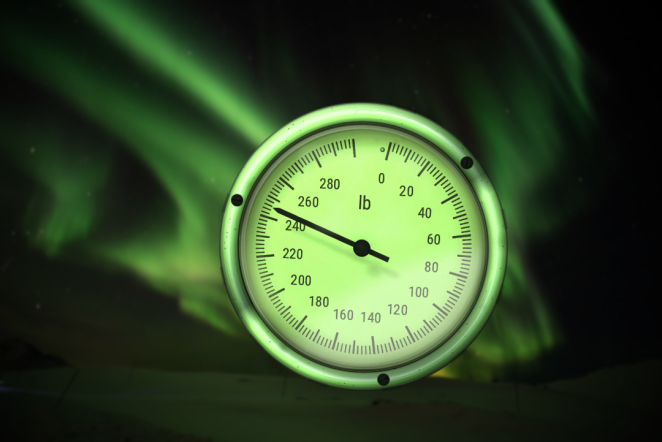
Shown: lb 246
